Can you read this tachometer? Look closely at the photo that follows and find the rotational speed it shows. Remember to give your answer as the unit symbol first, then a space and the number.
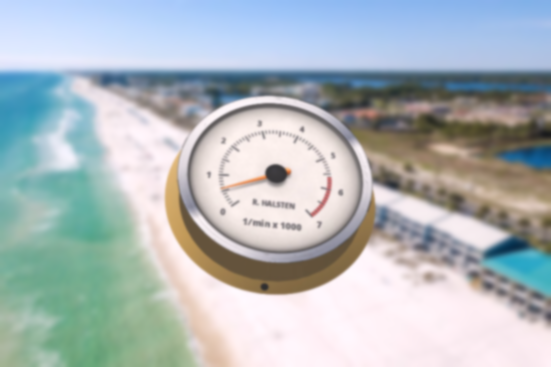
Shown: rpm 500
